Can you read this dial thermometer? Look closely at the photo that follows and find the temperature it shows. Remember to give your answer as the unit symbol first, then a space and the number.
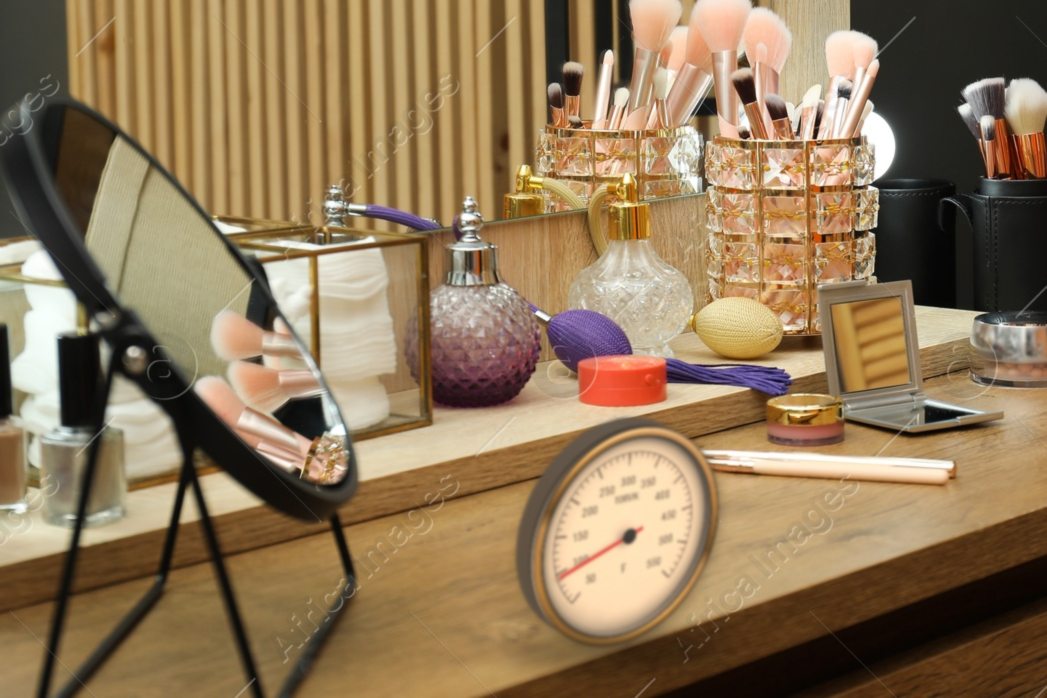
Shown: °F 100
